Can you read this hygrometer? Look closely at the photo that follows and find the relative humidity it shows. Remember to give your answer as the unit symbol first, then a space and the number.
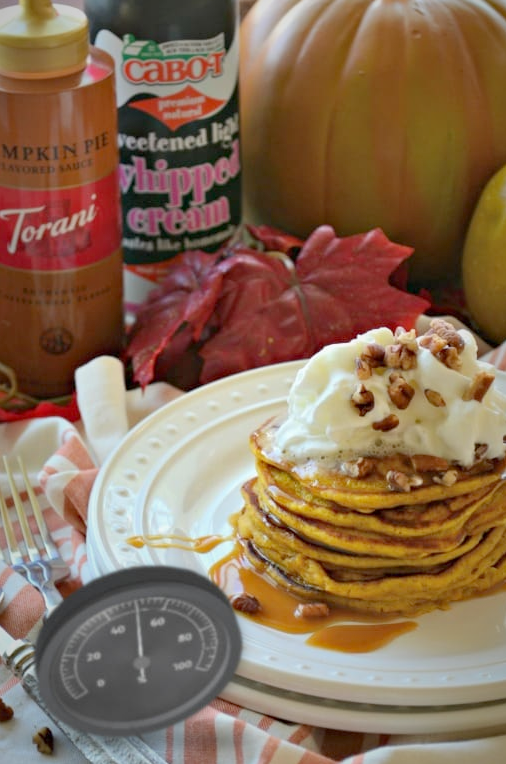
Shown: % 50
